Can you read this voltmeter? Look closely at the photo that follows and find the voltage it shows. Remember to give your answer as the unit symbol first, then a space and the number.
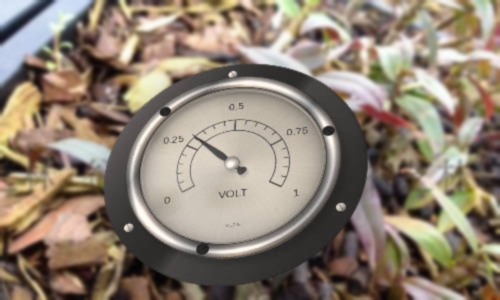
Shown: V 0.3
